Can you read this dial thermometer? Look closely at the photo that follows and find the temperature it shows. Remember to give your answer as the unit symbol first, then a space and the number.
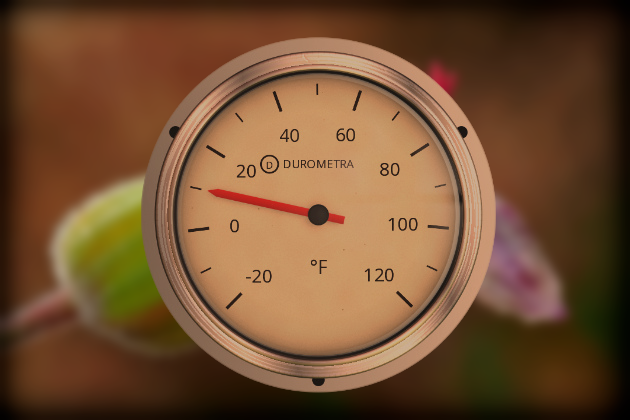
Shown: °F 10
